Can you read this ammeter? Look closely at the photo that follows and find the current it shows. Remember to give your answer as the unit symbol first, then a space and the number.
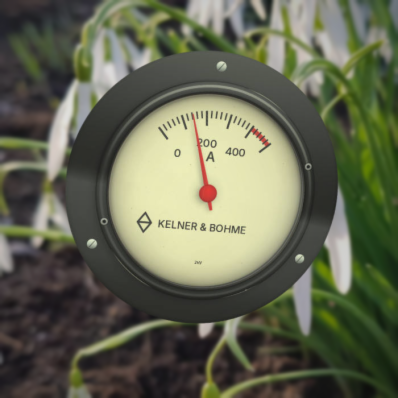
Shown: A 140
